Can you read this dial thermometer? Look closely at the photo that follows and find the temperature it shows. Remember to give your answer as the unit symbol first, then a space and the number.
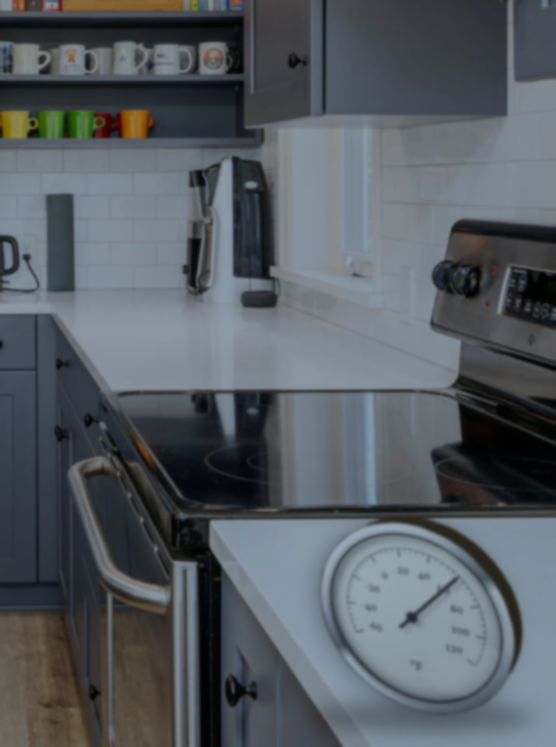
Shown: °F 60
